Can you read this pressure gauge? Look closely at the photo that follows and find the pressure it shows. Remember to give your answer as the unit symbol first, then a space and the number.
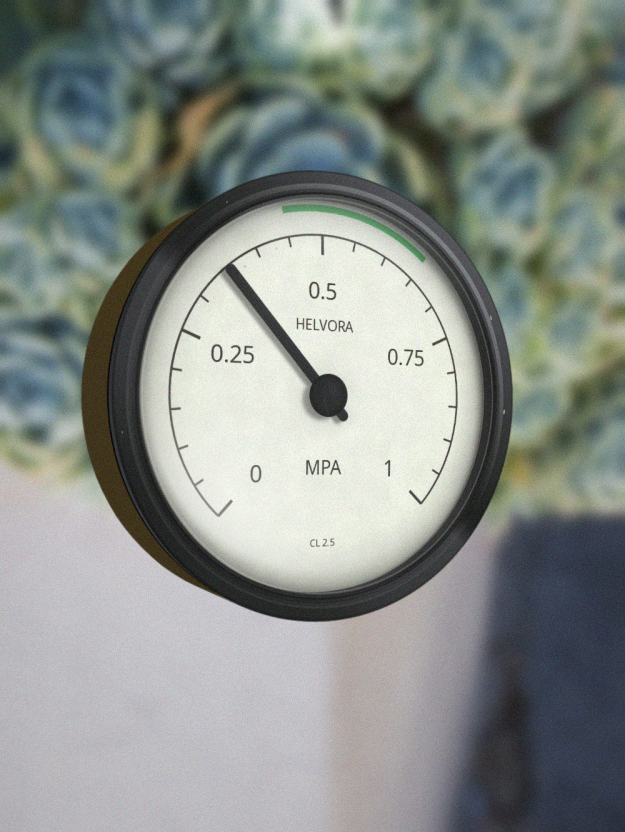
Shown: MPa 0.35
